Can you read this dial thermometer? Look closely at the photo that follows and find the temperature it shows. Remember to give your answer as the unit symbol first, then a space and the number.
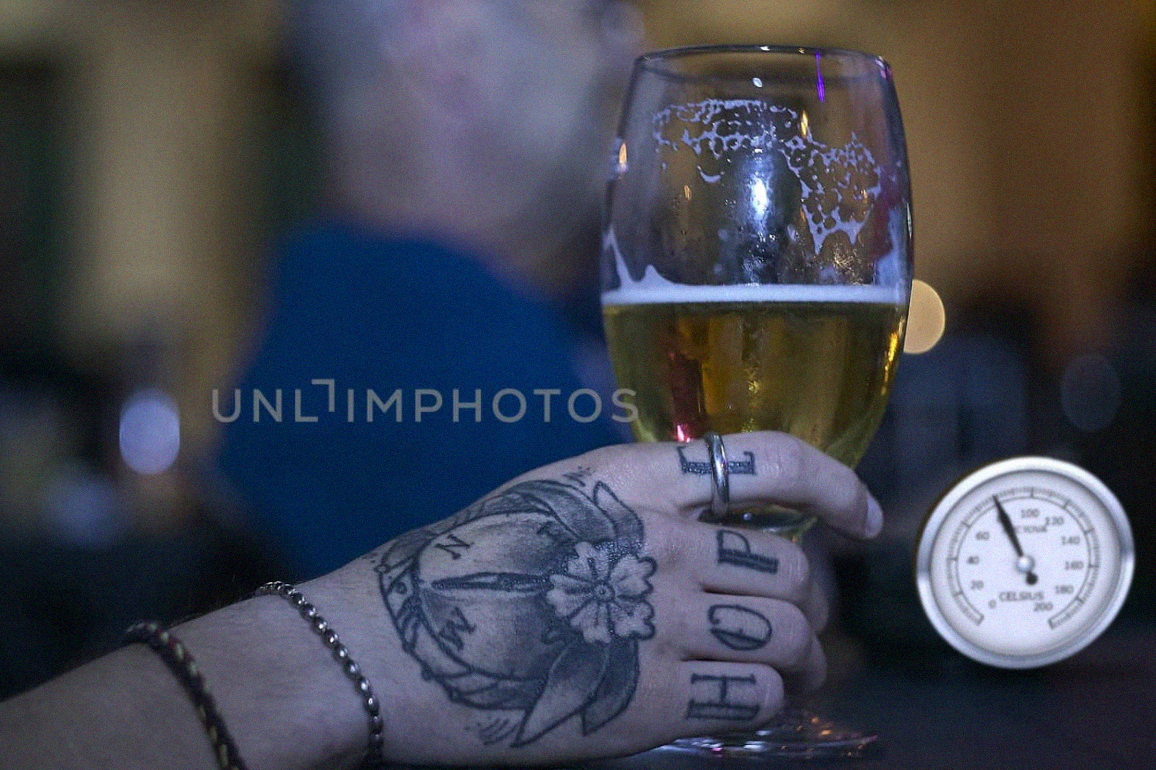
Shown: °C 80
